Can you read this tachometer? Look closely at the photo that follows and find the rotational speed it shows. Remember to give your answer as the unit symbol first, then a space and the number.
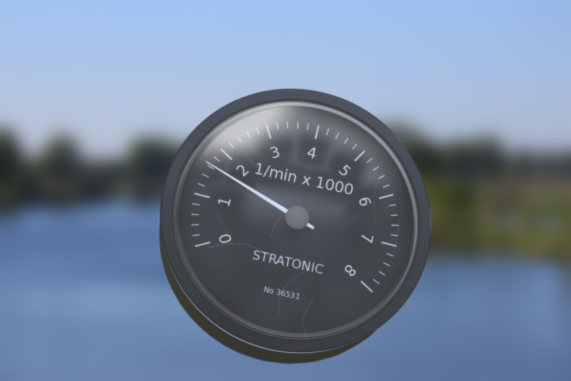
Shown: rpm 1600
